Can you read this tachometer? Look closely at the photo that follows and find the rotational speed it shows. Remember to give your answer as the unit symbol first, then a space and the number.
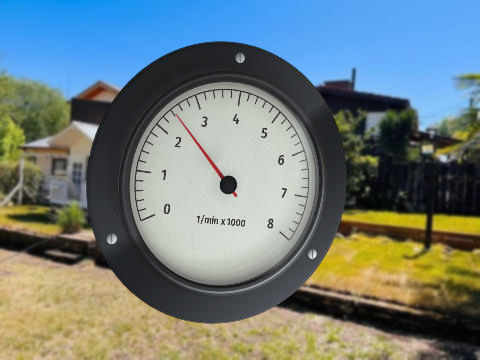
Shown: rpm 2400
